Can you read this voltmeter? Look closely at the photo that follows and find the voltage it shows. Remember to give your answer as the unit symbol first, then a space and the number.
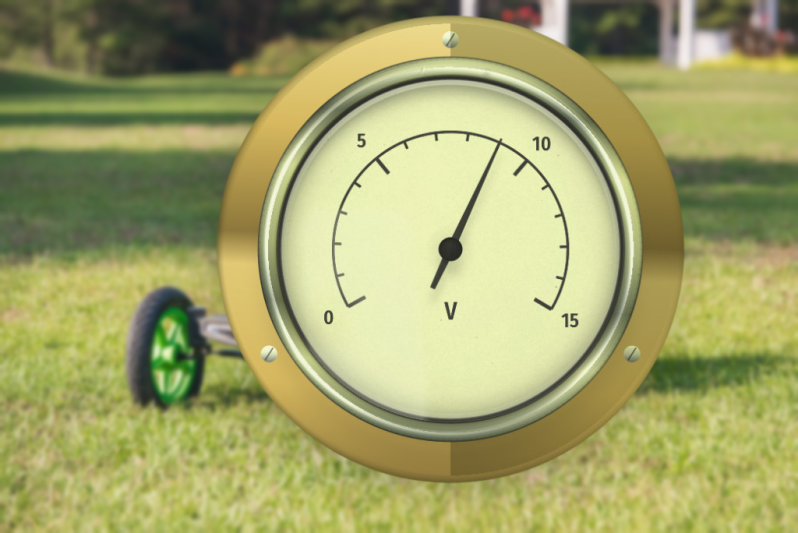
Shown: V 9
